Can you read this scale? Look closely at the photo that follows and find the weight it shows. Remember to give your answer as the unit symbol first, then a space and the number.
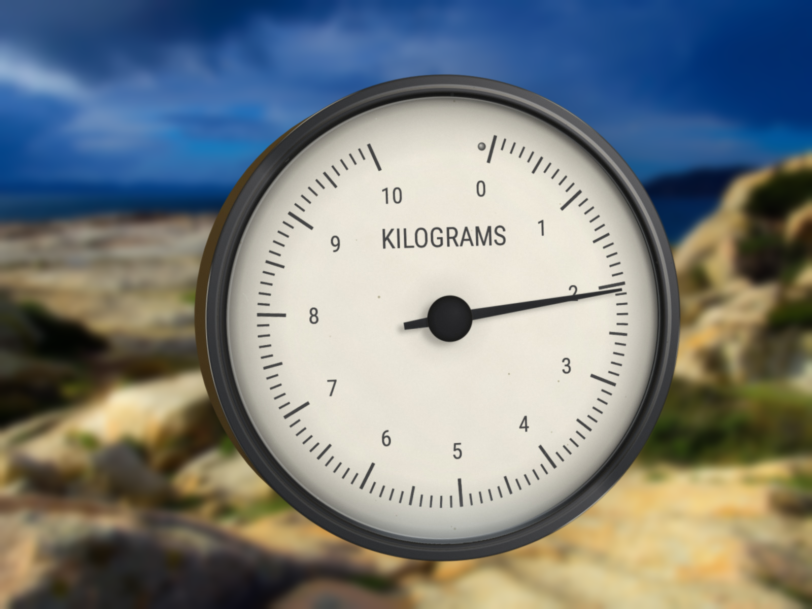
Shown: kg 2.05
